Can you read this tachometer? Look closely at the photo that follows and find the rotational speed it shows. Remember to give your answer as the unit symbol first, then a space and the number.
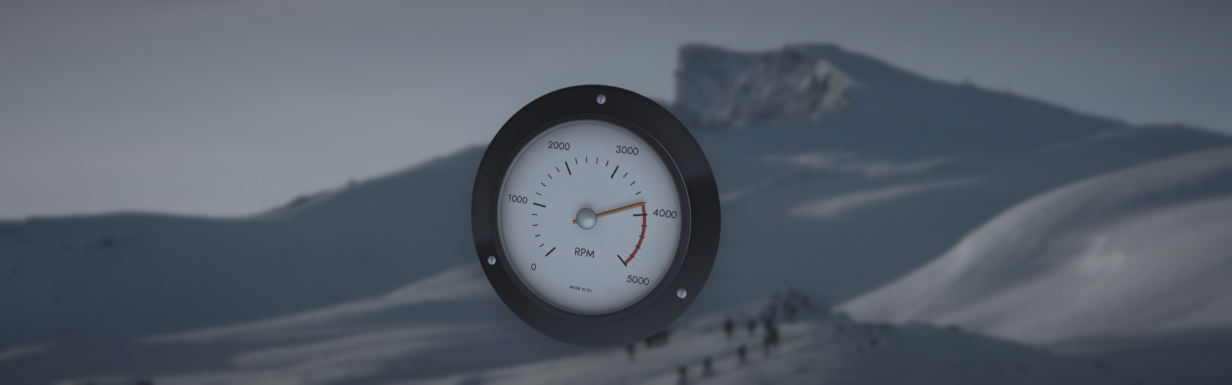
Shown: rpm 3800
